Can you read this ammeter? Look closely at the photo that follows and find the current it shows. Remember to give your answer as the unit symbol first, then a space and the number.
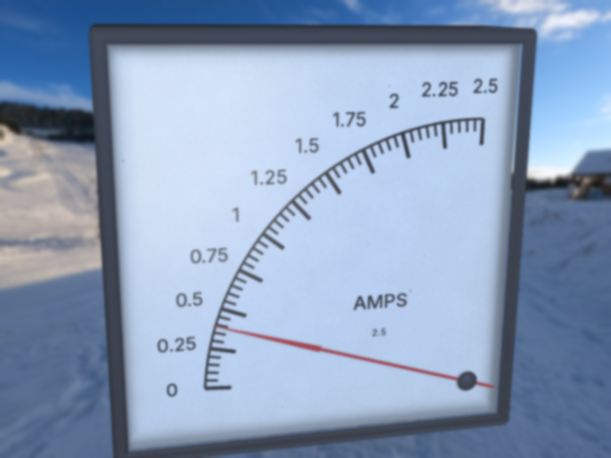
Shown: A 0.4
